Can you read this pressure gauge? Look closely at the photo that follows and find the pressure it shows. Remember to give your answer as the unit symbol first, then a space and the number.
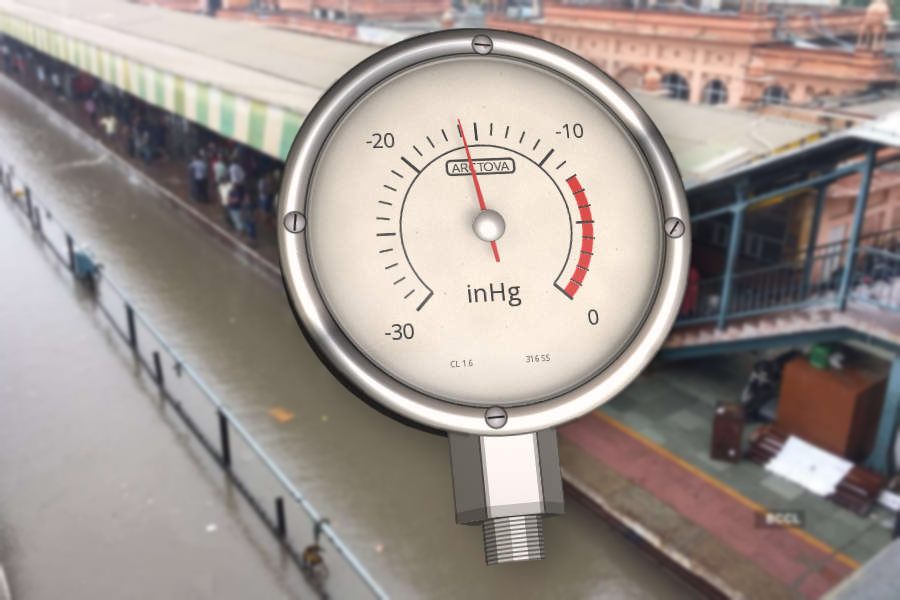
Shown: inHg -16
